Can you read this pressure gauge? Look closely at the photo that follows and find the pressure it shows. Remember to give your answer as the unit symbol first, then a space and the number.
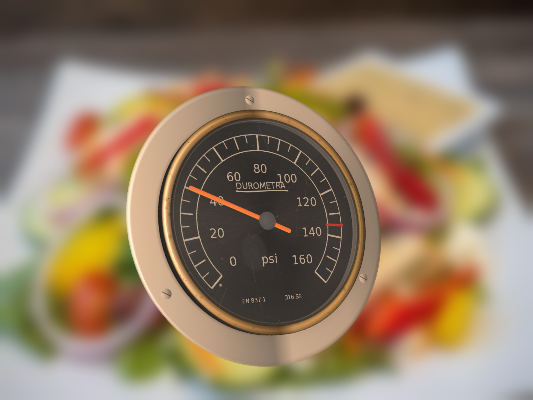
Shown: psi 40
